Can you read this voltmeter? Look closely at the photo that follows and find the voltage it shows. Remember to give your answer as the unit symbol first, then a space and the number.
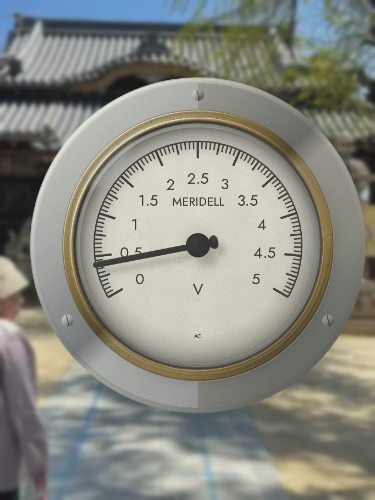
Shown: V 0.4
